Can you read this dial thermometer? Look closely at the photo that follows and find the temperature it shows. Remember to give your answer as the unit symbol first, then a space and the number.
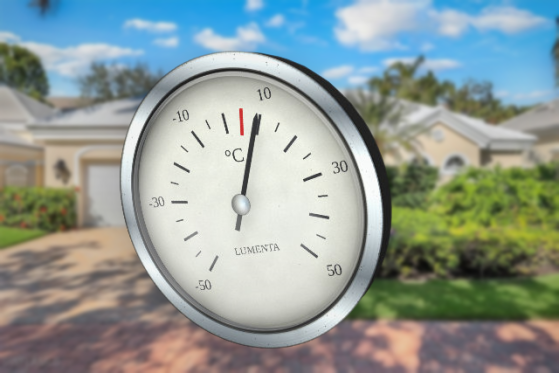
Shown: °C 10
